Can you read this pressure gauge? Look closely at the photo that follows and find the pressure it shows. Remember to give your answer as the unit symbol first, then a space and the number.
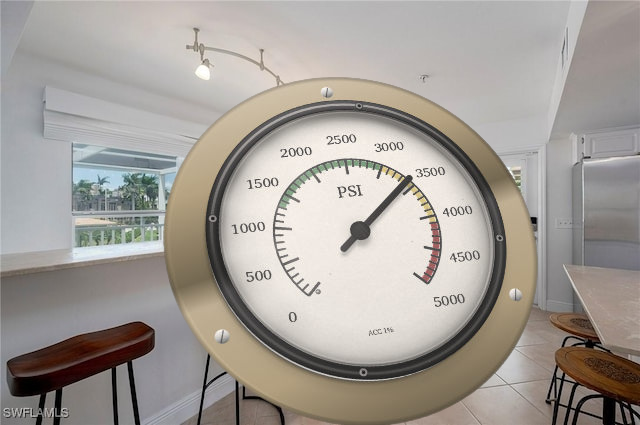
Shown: psi 3400
